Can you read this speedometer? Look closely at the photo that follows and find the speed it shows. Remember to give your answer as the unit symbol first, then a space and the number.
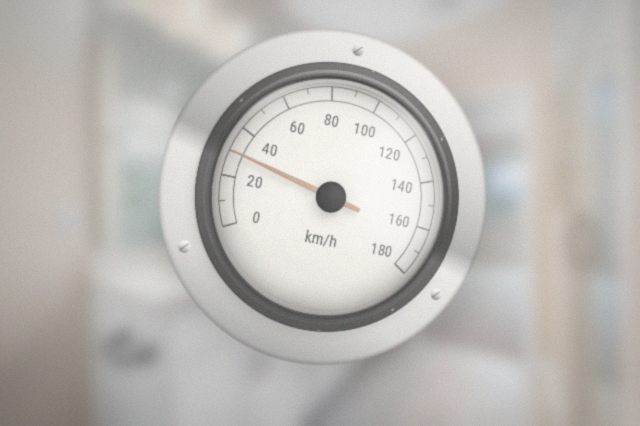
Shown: km/h 30
